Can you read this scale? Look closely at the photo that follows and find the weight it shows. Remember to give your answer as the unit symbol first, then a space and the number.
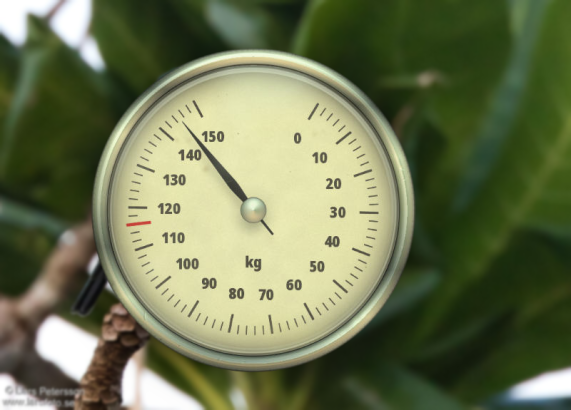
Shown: kg 145
